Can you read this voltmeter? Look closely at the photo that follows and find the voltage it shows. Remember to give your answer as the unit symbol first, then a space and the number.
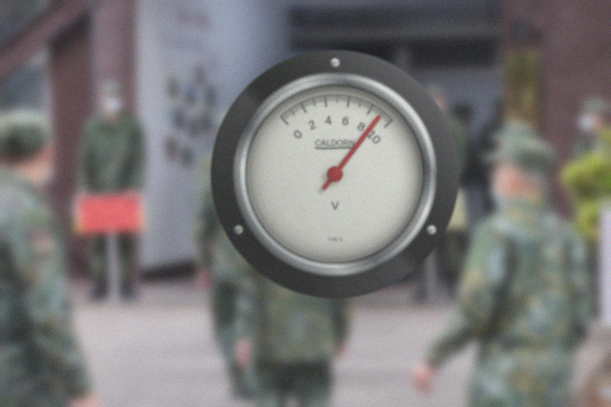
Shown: V 9
